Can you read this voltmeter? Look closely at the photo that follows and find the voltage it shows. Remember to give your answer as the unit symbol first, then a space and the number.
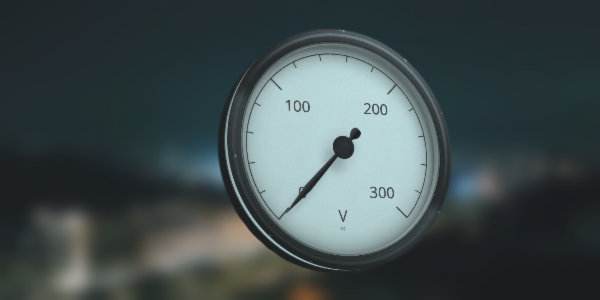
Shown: V 0
